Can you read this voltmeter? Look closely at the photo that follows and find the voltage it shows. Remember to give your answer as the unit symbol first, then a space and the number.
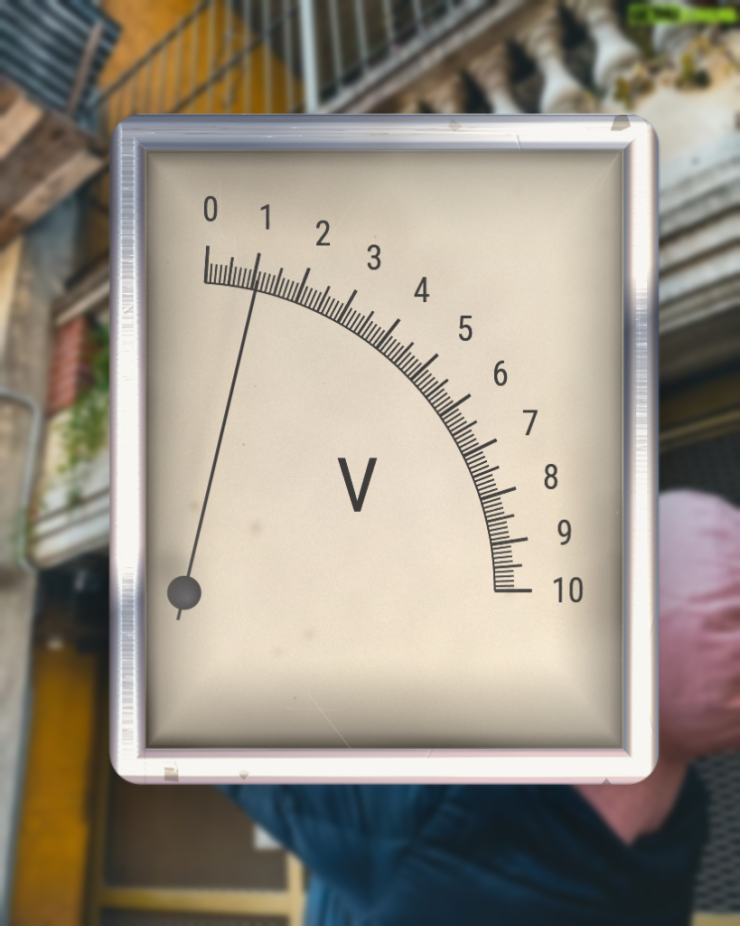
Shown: V 1.1
